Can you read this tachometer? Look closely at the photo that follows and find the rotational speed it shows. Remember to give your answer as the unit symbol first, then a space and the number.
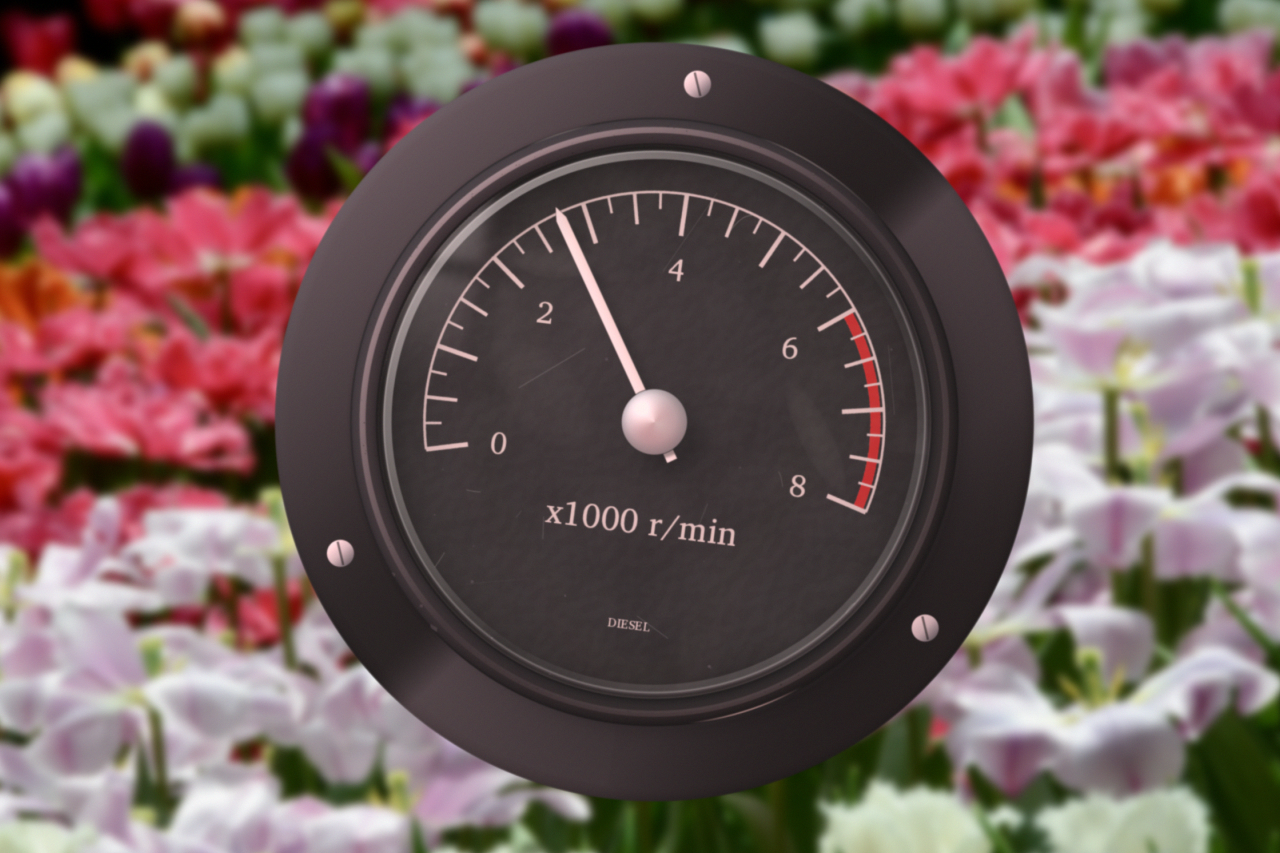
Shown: rpm 2750
